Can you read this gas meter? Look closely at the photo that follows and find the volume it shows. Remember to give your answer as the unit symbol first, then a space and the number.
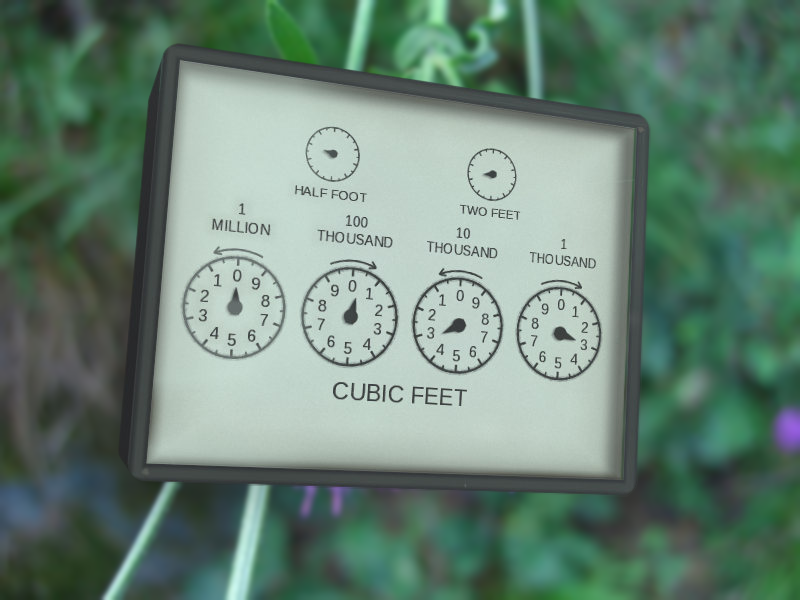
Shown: ft³ 3300
